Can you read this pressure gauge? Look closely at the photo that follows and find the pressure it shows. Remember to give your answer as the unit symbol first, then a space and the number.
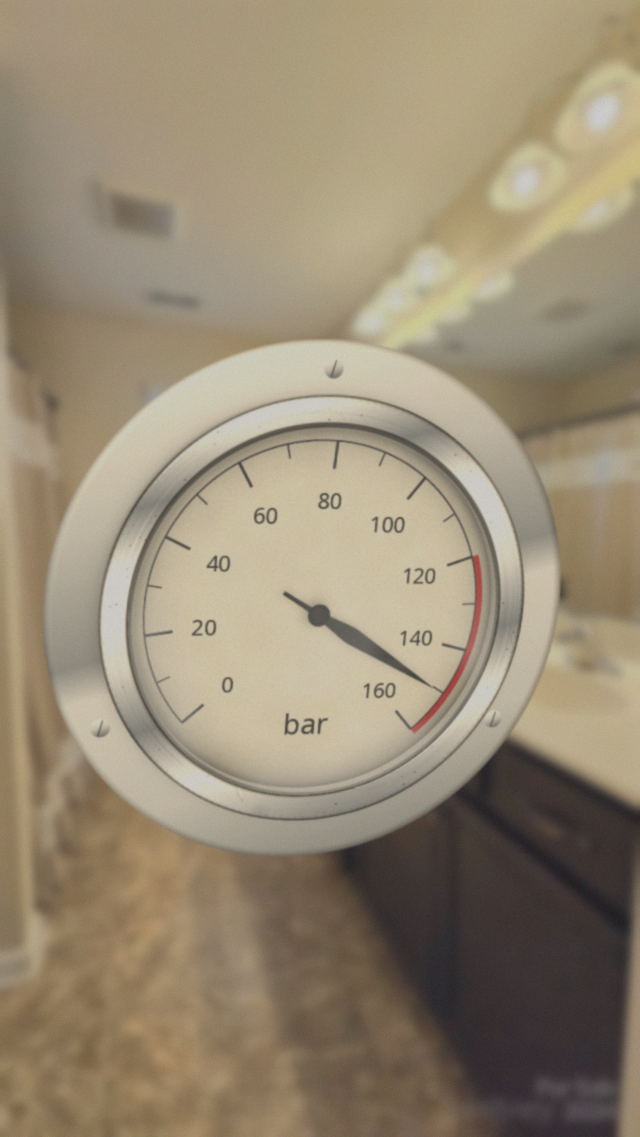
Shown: bar 150
